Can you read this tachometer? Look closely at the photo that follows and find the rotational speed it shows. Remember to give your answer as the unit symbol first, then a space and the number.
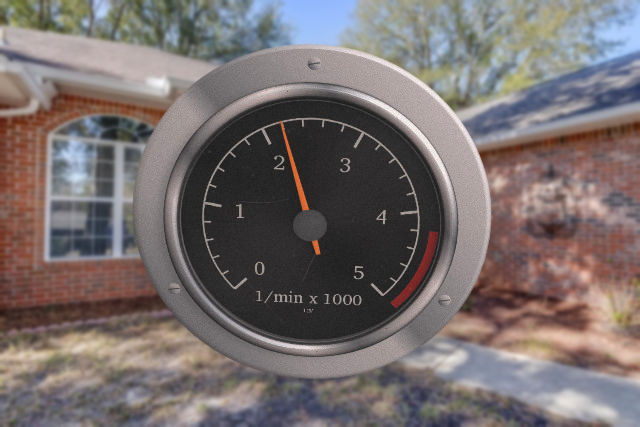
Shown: rpm 2200
